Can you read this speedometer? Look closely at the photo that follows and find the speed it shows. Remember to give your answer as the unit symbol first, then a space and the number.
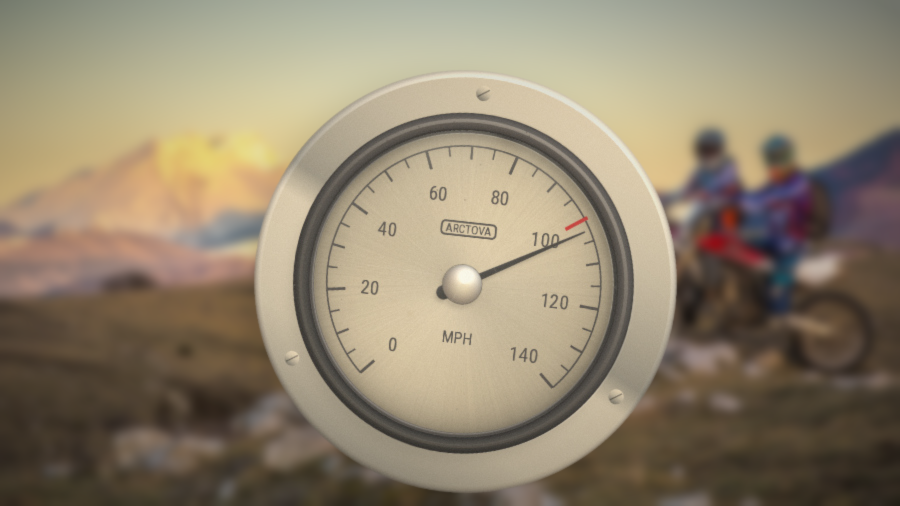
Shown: mph 102.5
